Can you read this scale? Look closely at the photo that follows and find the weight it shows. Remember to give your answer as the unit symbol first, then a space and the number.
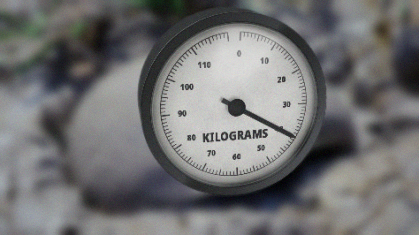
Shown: kg 40
